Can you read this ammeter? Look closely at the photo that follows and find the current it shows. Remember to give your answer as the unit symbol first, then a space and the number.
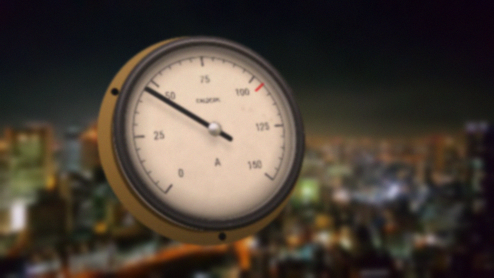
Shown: A 45
